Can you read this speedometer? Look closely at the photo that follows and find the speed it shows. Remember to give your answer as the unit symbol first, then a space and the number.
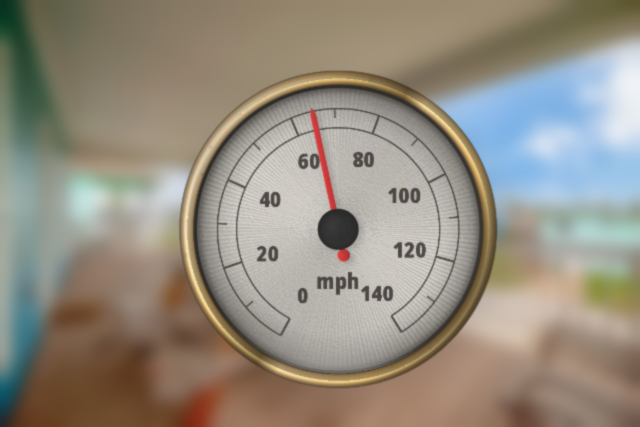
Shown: mph 65
